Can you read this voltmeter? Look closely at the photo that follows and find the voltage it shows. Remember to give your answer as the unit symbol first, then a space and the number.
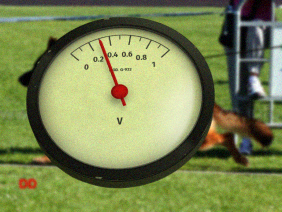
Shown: V 0.3
